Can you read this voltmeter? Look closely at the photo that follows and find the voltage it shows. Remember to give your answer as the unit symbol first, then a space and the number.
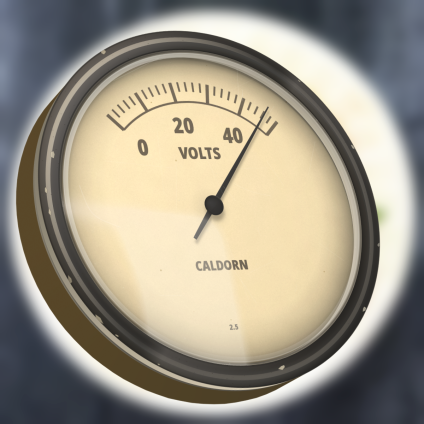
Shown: V 46
